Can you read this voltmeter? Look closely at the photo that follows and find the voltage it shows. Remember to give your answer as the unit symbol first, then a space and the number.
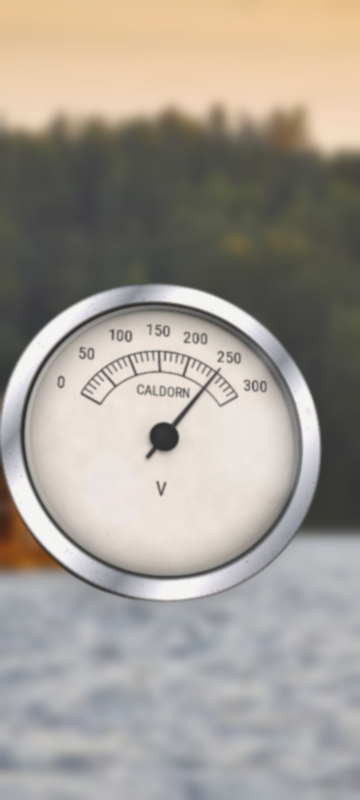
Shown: V 250
